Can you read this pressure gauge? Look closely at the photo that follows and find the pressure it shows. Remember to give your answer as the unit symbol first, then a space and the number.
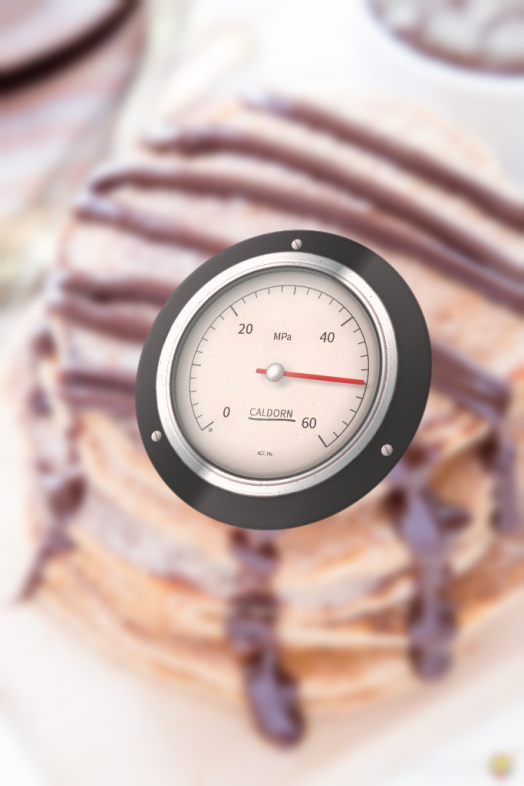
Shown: MPa 50
